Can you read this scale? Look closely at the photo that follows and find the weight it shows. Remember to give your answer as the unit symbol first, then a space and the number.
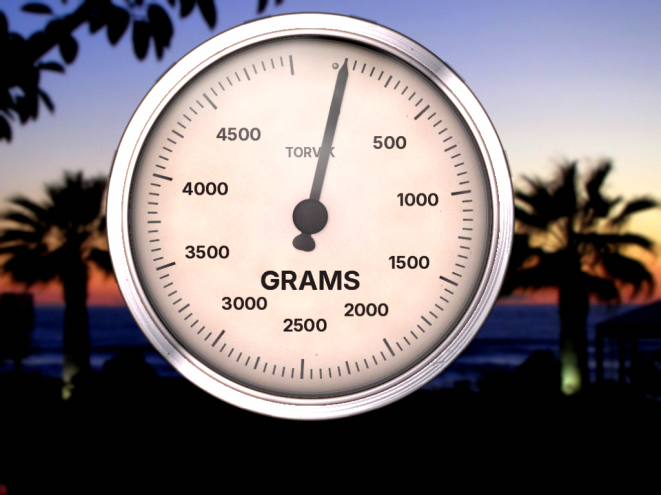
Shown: g 0
